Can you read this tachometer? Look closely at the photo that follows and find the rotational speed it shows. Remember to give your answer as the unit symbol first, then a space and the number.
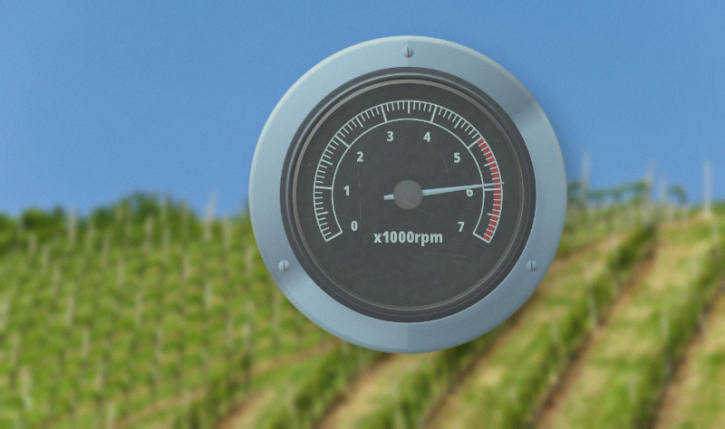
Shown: rpm 5900
